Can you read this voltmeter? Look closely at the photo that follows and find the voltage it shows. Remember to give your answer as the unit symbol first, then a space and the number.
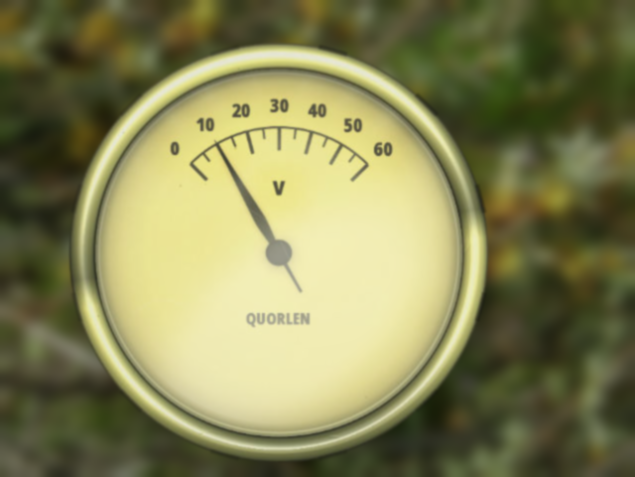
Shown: V 10
